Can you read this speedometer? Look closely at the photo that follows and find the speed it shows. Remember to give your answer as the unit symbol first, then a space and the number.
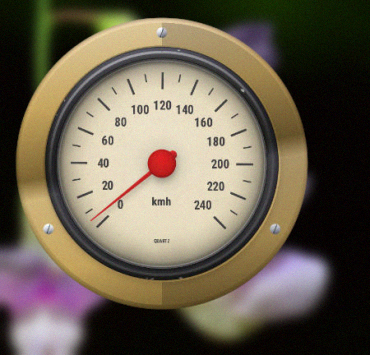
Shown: km/h 5
